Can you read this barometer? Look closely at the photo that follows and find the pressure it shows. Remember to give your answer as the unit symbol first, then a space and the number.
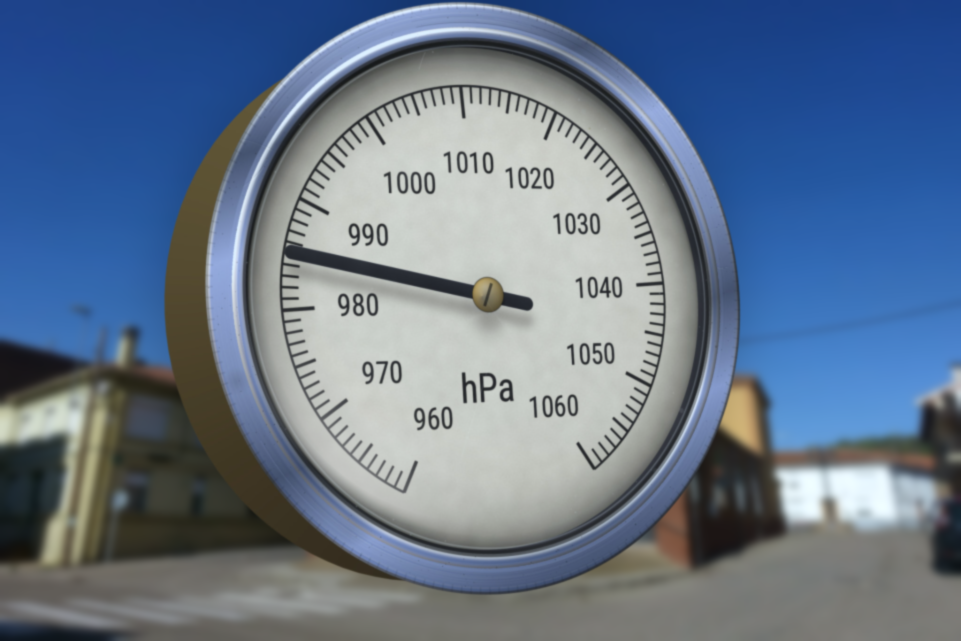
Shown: hPa 985
